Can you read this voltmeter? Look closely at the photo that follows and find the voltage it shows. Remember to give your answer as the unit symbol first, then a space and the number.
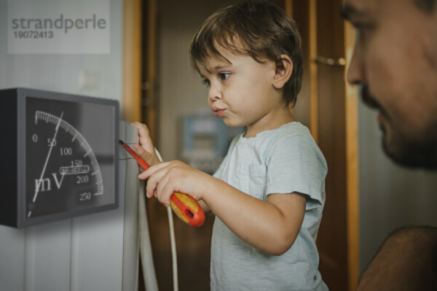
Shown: mV 50
